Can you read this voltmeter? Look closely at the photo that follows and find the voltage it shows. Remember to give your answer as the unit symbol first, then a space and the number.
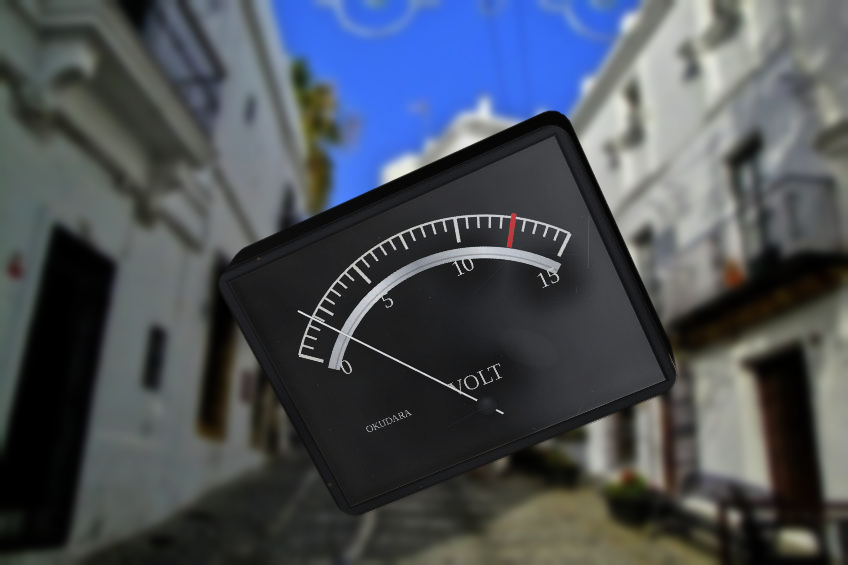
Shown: V 2
